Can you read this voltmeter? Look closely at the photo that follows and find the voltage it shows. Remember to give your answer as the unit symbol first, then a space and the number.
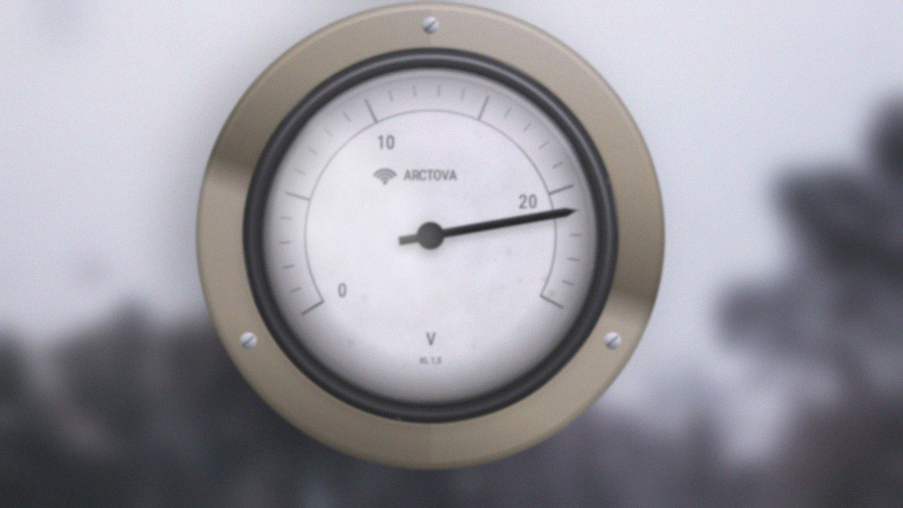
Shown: V 21
